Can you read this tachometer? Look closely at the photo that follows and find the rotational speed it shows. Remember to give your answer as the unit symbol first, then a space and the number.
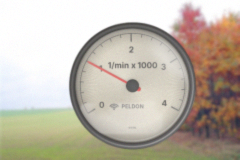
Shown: rpm 1000
